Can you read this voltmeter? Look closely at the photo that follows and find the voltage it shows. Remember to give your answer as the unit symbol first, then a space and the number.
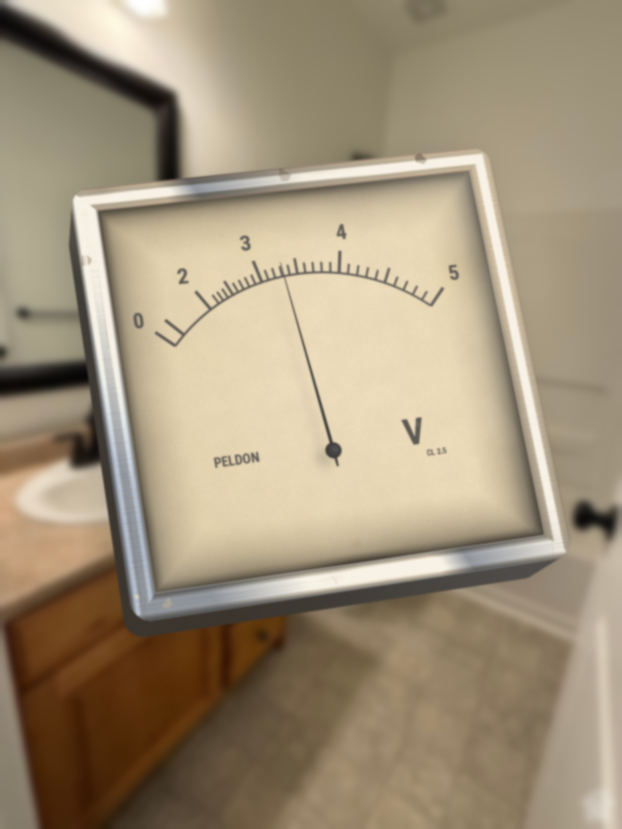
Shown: V 3.3
